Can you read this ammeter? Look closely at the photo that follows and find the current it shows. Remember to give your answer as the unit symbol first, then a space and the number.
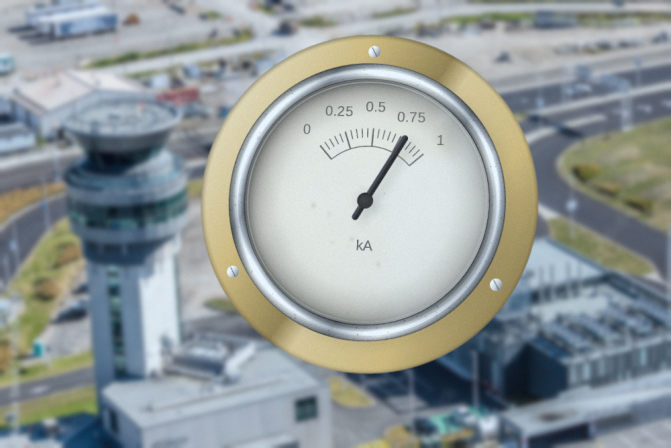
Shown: kA 0.8
